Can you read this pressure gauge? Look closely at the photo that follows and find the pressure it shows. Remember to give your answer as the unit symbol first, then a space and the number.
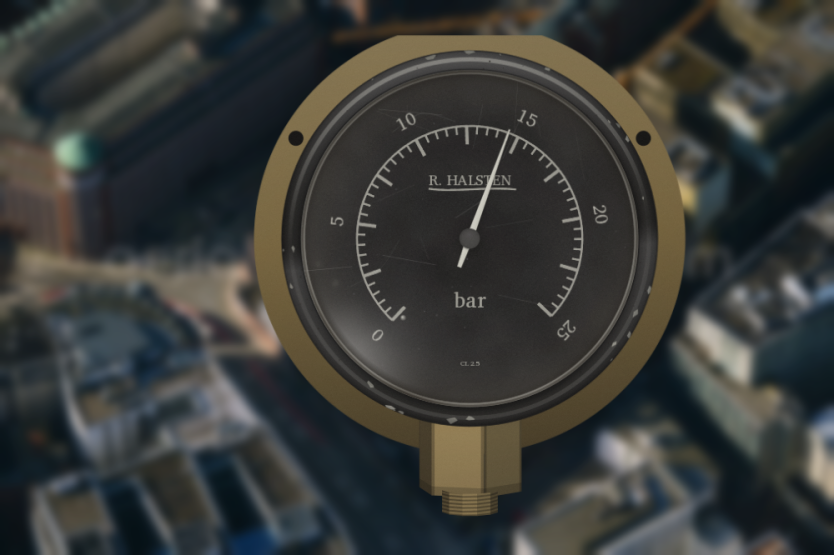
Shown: bar 14.5
